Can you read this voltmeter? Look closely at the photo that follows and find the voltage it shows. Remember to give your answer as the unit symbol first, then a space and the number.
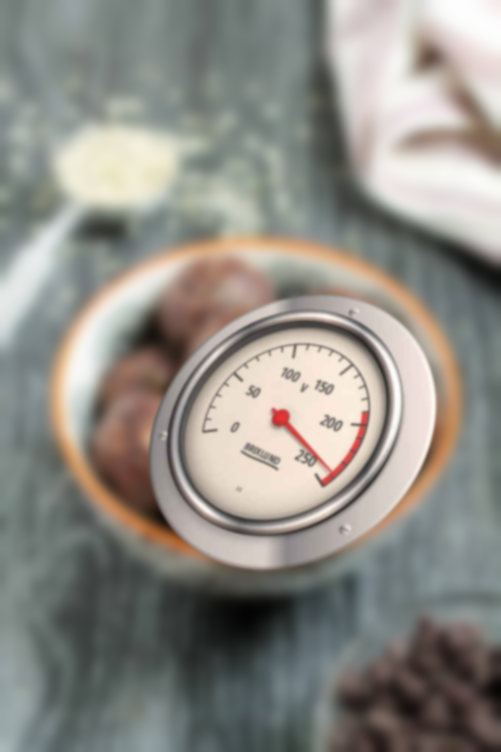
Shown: V 240
